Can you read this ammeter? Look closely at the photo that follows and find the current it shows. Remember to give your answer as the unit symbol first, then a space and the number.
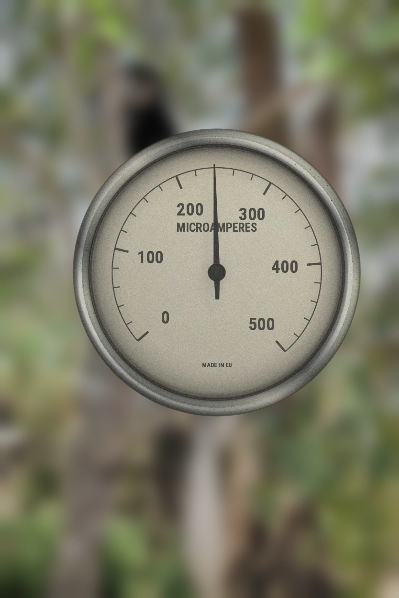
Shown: µA 240
